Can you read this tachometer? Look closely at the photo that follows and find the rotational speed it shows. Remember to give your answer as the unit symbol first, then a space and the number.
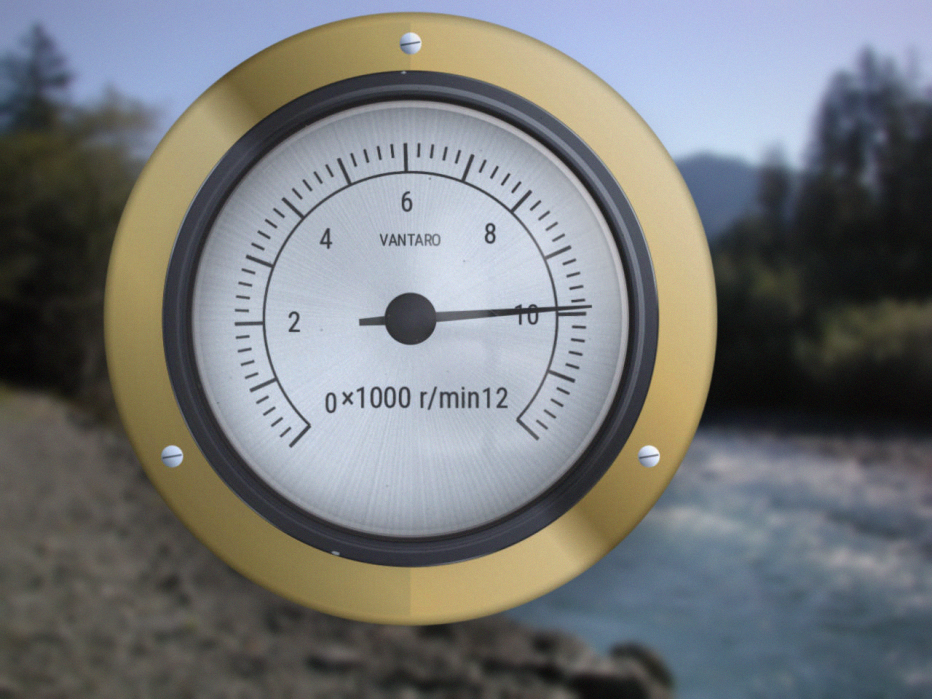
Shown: rpm 9900
